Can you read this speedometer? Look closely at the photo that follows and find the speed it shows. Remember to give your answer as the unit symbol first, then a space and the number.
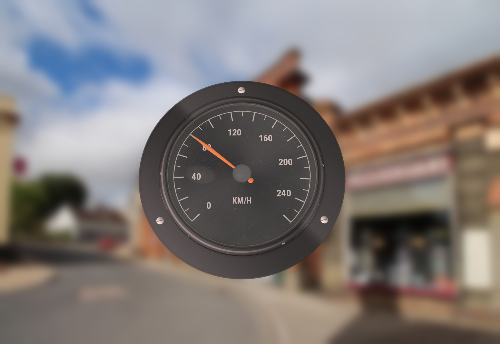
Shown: km/h 80
